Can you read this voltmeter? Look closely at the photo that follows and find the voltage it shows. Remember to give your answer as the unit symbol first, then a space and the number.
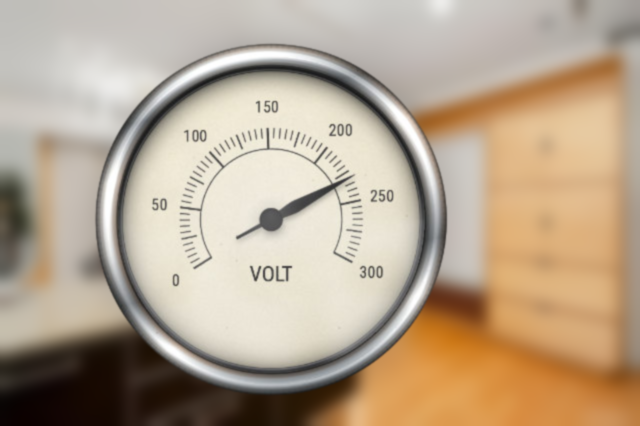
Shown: V 230
